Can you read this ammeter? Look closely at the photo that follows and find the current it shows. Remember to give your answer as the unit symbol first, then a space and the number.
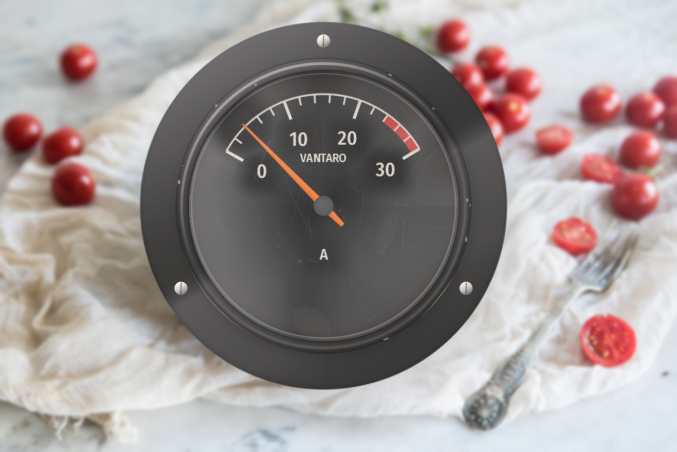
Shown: A 4
